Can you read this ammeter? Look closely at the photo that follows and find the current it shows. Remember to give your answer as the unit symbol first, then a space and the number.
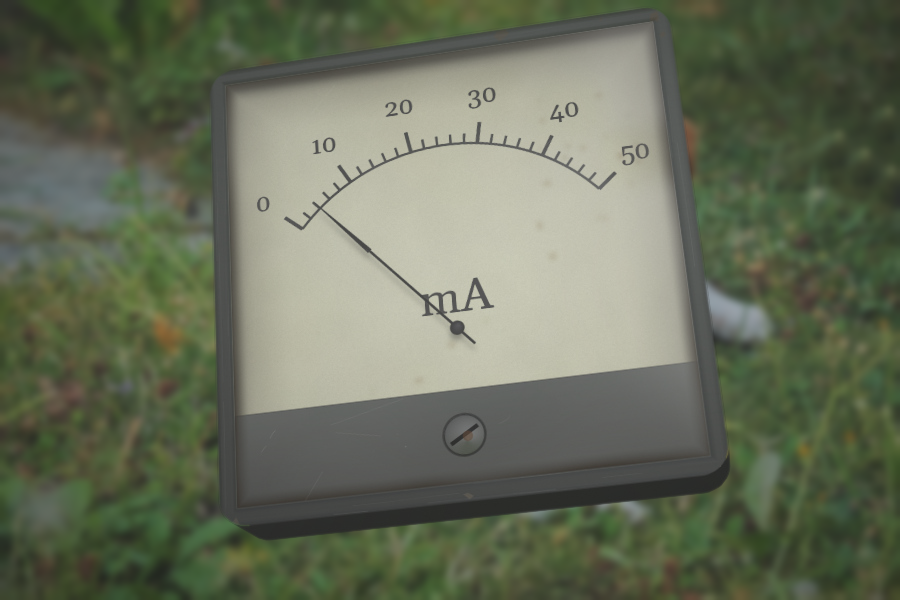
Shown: mA 4
